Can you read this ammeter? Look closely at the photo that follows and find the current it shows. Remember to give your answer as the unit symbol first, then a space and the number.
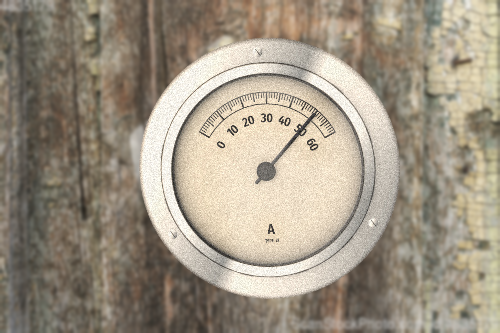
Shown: A 50
